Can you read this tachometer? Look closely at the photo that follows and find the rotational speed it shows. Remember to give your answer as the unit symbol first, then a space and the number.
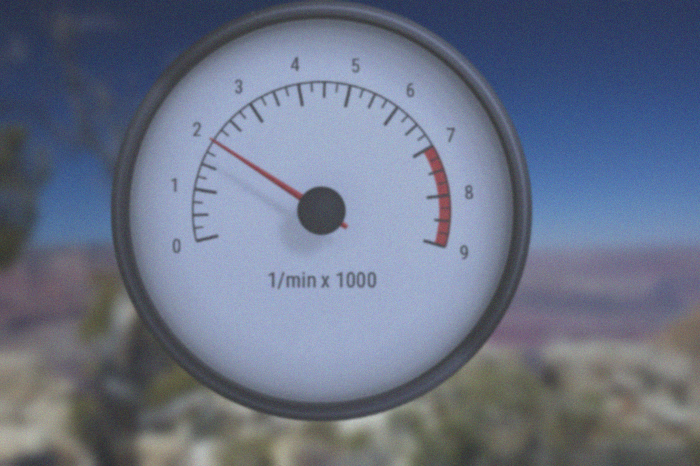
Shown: rpm 2000
